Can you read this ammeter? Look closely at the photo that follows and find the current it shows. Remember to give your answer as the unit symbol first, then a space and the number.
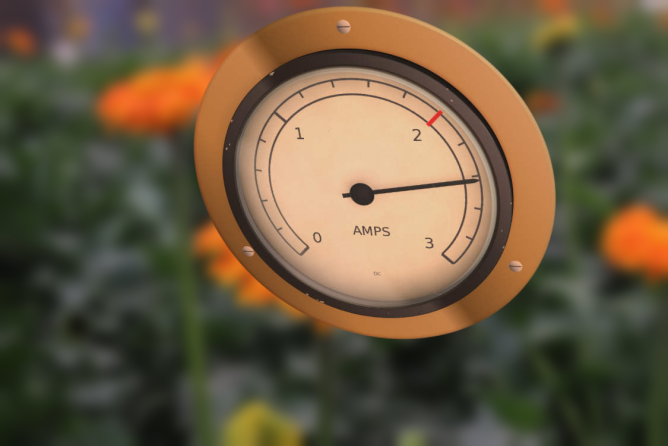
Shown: A 2.4
